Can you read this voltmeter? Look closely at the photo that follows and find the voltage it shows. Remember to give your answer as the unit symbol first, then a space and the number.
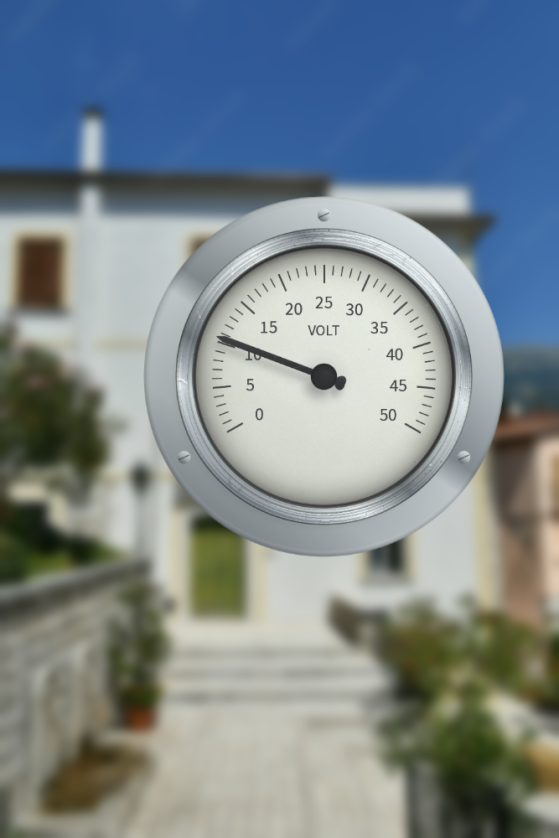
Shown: V 10.5
